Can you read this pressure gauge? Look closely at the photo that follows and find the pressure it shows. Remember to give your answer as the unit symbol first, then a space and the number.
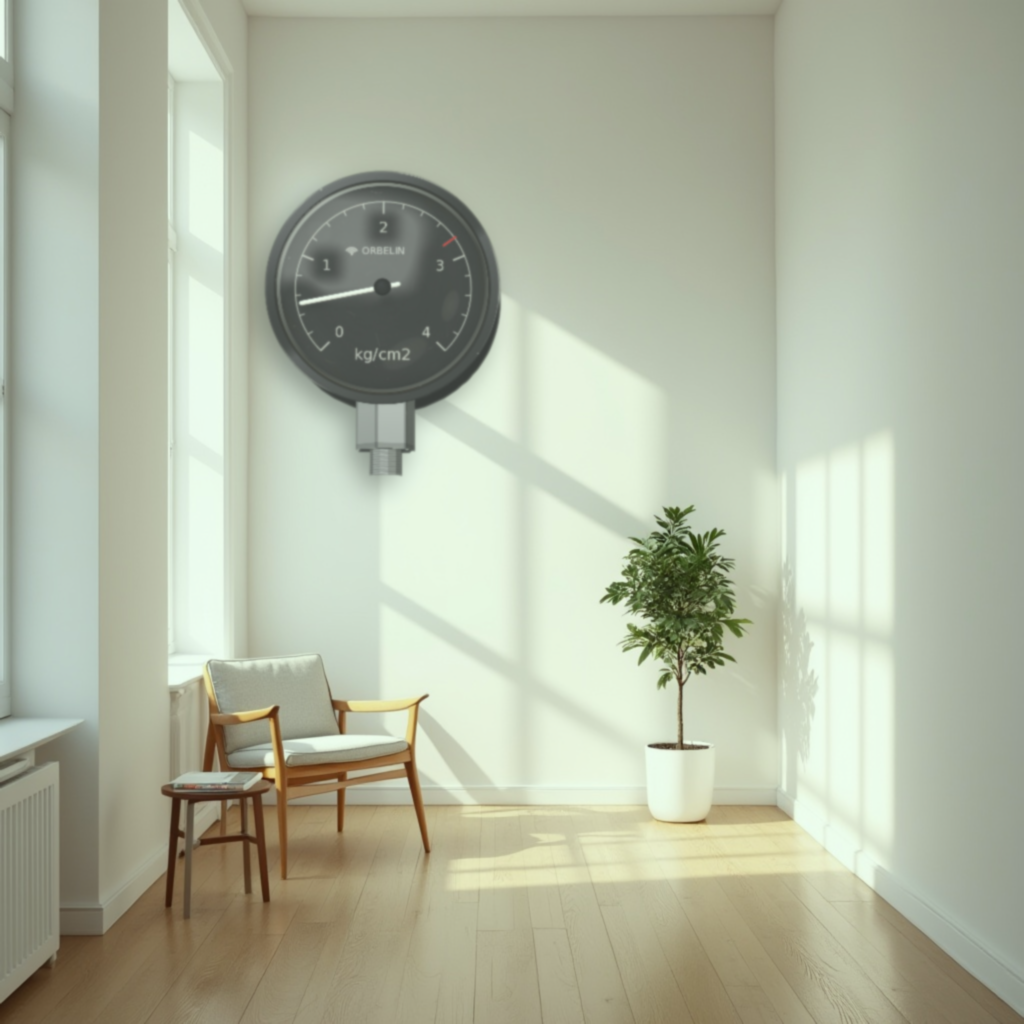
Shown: kg/cm² 0.5
